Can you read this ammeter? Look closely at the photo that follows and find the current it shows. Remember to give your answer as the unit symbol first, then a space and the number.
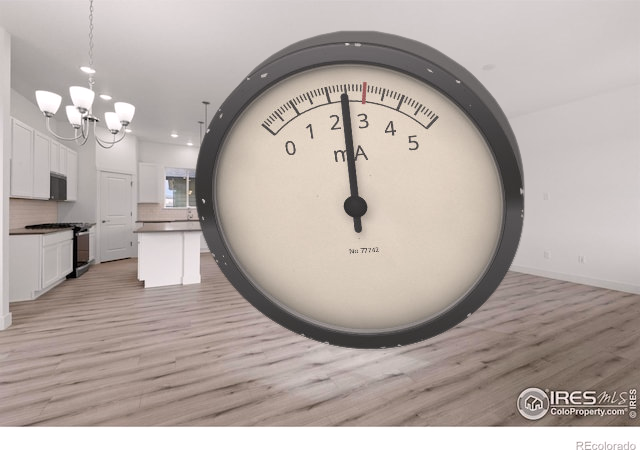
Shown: mA 2.5
